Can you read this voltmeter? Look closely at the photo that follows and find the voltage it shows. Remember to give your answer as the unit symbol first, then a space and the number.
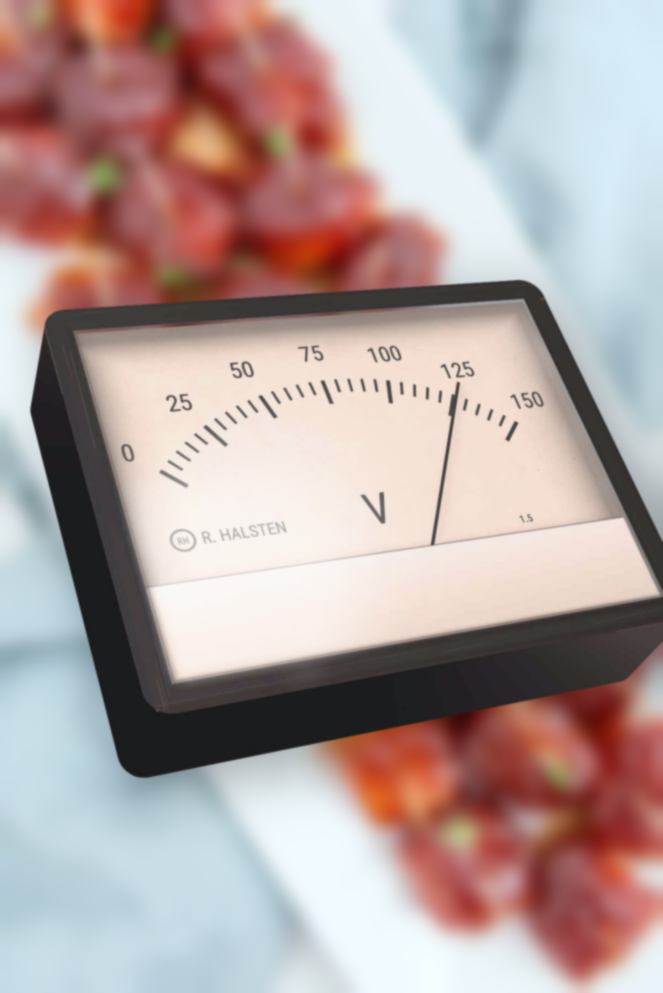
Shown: V 125
